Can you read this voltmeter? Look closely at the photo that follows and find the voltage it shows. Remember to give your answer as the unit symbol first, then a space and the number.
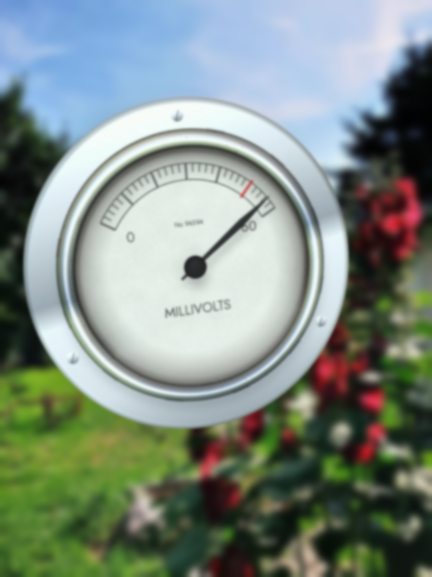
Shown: mV 56
